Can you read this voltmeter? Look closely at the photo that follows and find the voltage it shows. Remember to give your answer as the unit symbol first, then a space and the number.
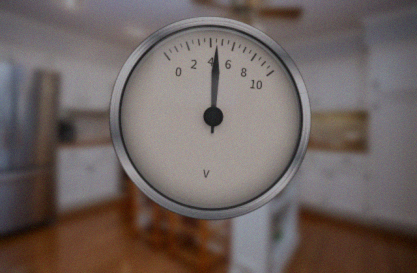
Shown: V 4.5
